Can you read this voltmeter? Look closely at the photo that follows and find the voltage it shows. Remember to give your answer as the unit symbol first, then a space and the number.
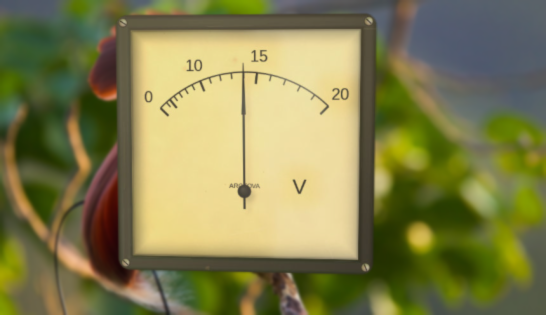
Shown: V 14
